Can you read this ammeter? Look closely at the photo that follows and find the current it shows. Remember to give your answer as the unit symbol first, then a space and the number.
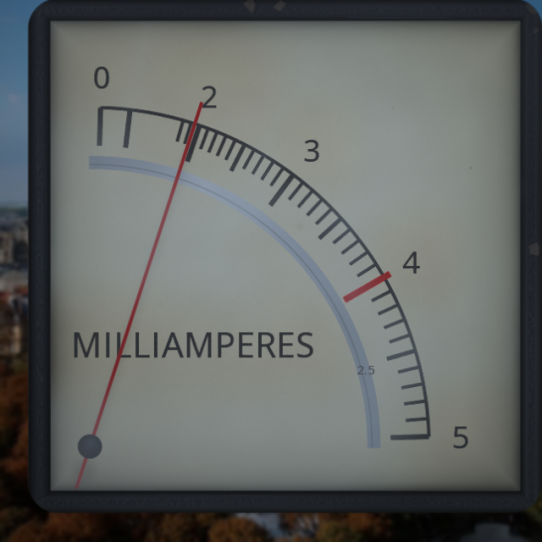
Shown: mA 1.95
